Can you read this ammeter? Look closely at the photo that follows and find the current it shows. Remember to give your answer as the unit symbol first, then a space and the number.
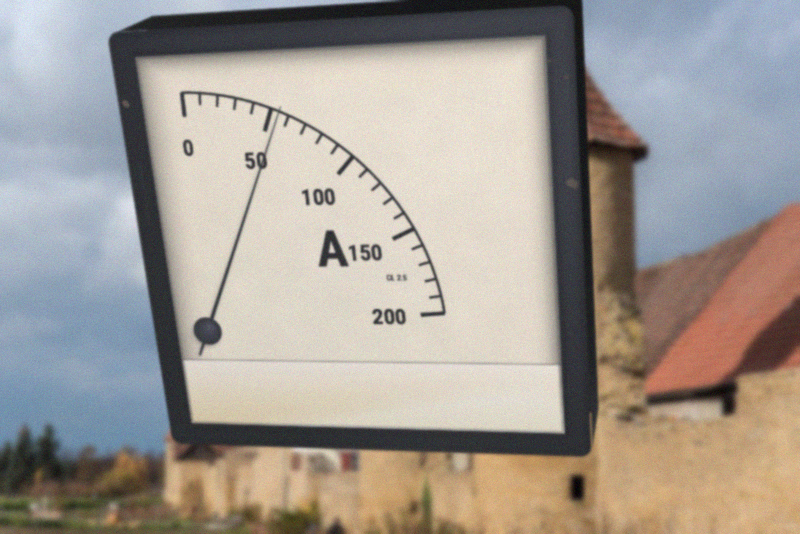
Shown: A 55
